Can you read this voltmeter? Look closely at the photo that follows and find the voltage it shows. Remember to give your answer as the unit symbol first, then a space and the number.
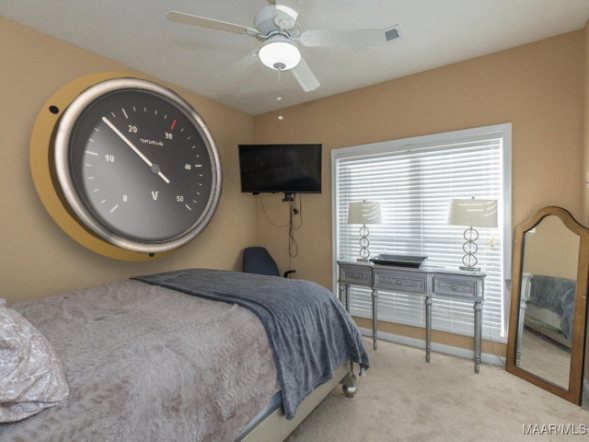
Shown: V 16
